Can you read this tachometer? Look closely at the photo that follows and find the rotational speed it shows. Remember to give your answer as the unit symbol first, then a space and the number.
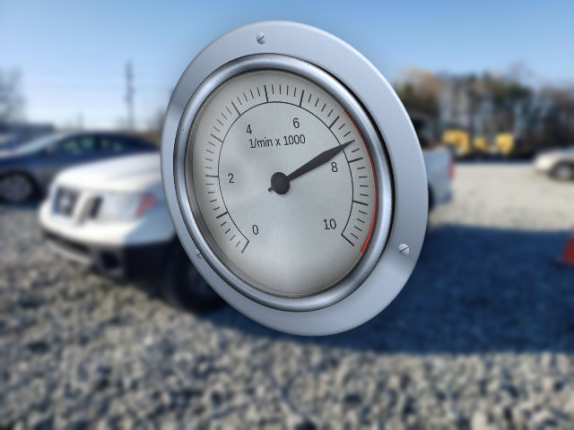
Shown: rpm 7600
